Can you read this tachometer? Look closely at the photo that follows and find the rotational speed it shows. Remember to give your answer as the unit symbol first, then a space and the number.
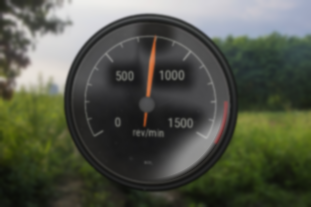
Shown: rpm 800
